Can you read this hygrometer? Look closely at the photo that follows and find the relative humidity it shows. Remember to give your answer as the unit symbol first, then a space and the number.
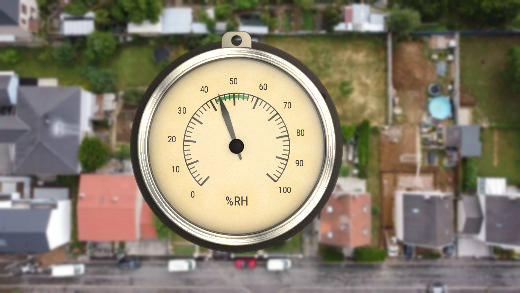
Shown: % 44
